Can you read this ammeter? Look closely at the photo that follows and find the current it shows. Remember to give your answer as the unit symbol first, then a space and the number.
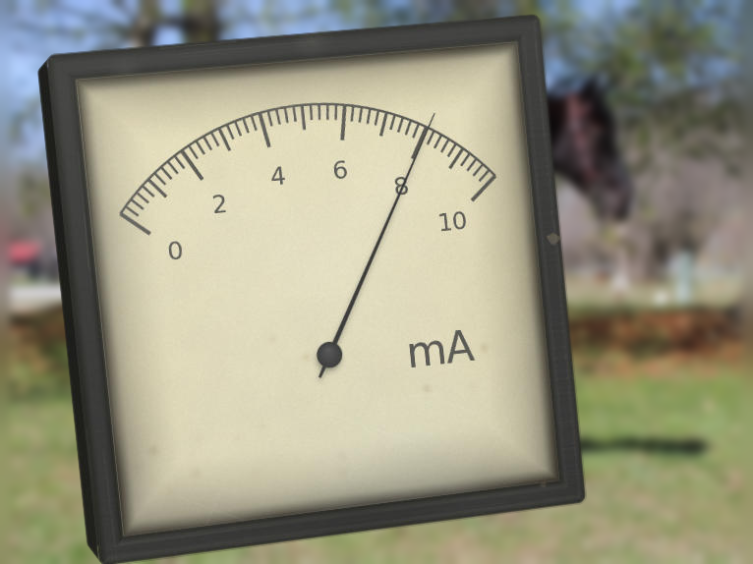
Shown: mA 8
